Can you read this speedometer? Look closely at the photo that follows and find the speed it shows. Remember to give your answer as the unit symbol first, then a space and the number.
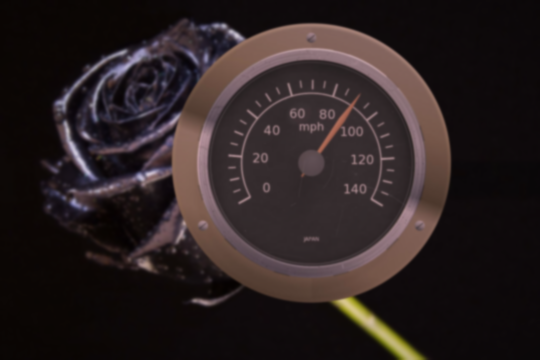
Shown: mph 90
